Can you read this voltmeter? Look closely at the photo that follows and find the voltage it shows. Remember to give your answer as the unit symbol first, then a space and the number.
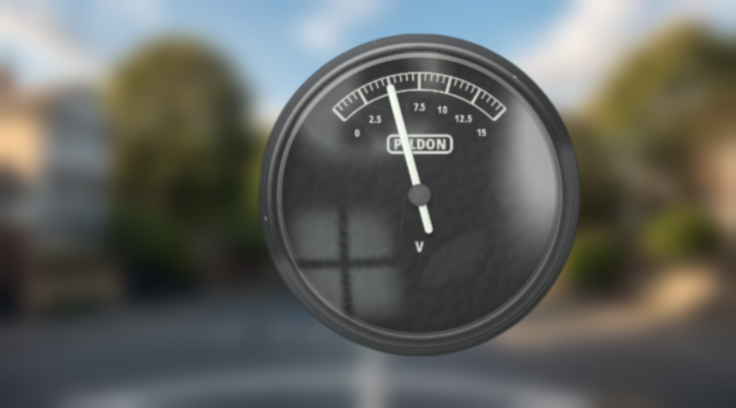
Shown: V 5
